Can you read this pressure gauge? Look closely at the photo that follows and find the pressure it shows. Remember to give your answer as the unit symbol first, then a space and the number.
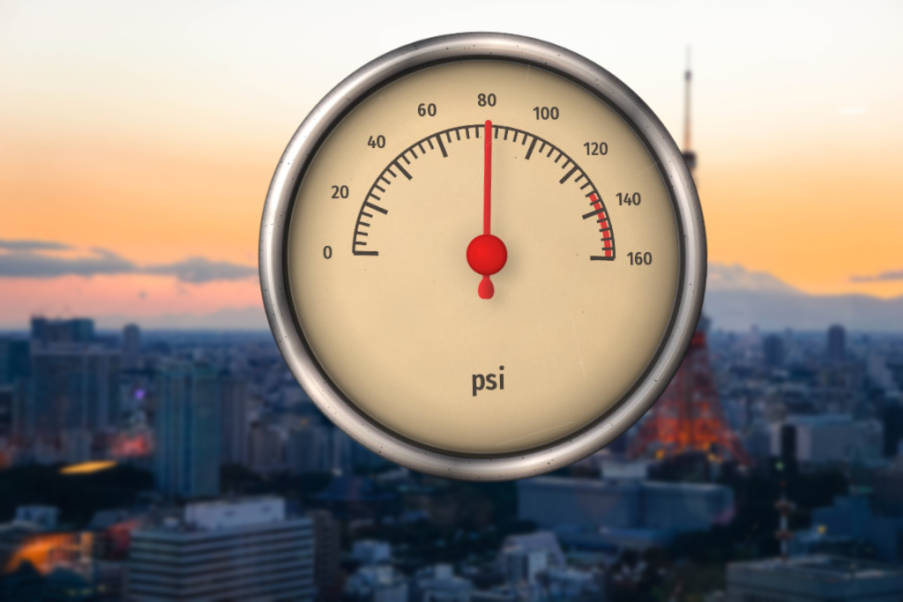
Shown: psi 80
